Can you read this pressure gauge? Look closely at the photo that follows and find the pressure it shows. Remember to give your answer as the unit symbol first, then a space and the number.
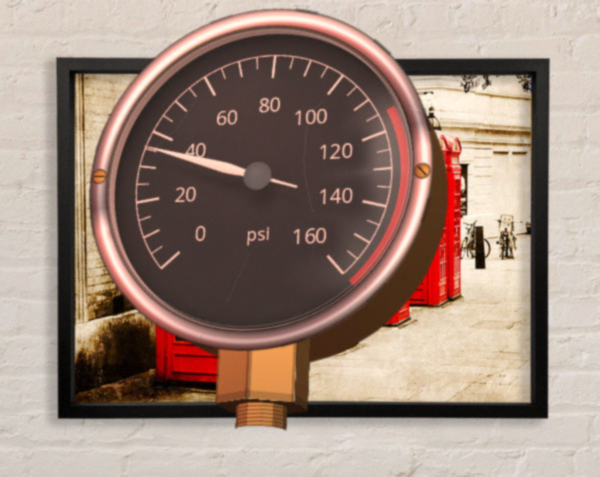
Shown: psi 35
